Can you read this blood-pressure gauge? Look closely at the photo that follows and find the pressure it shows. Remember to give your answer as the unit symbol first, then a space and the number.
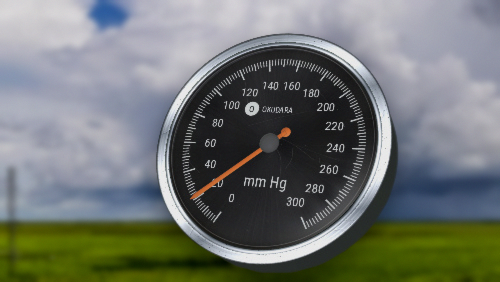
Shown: mmHg 20
